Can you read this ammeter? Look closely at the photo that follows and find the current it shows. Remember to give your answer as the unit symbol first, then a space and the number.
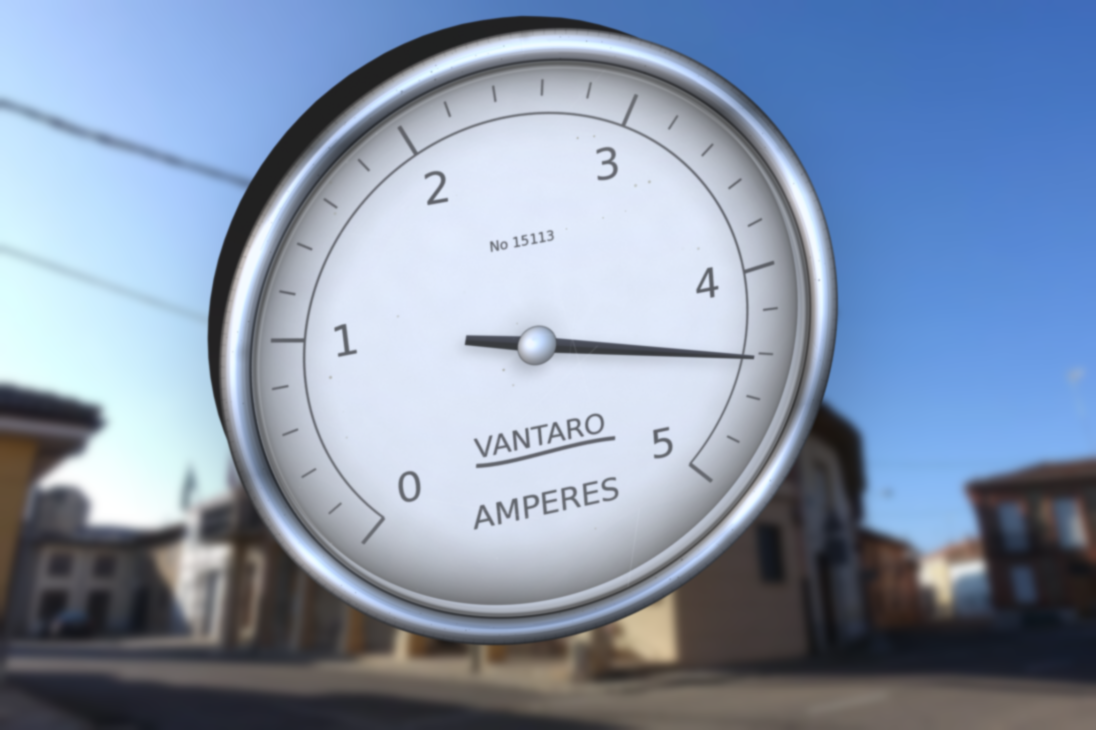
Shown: A 4.4
